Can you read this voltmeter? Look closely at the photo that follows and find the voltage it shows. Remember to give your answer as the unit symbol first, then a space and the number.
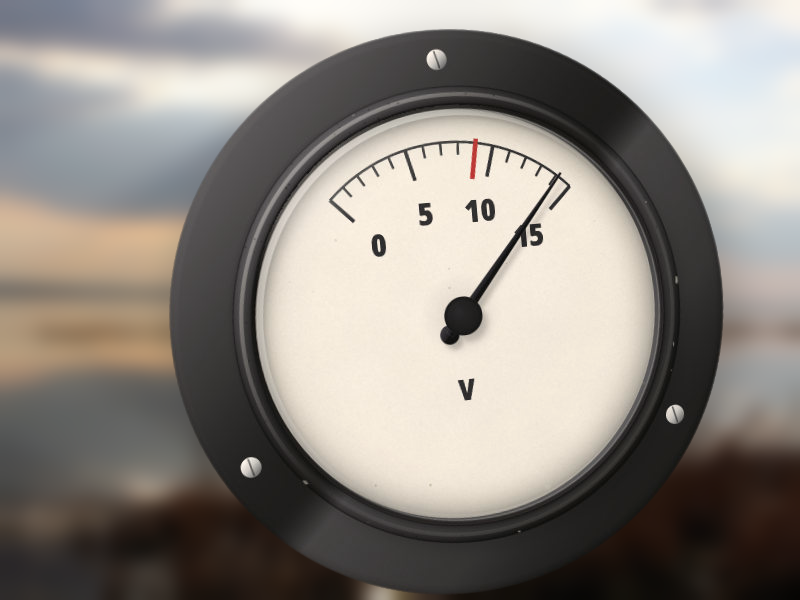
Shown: V 14
